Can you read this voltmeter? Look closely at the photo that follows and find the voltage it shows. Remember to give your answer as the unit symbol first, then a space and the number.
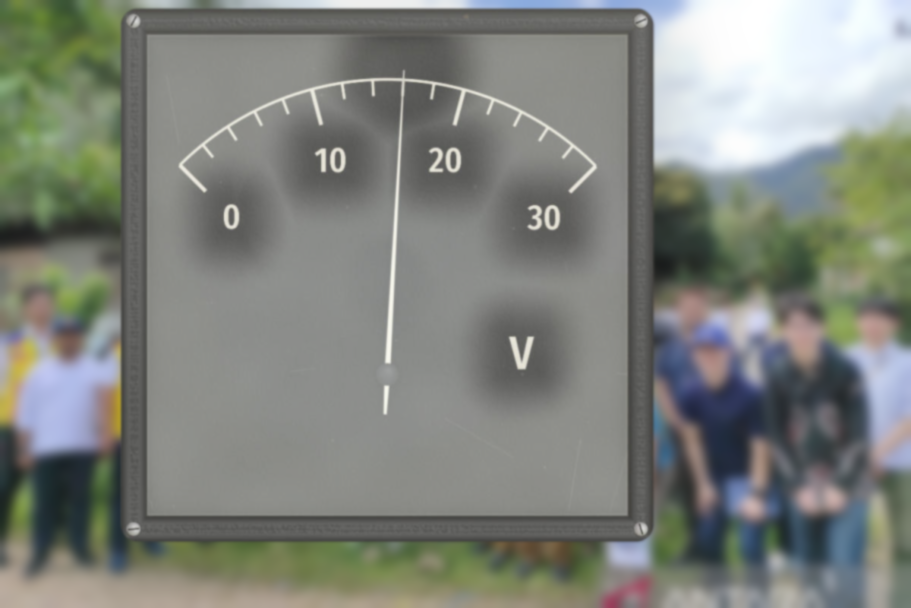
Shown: V 16
